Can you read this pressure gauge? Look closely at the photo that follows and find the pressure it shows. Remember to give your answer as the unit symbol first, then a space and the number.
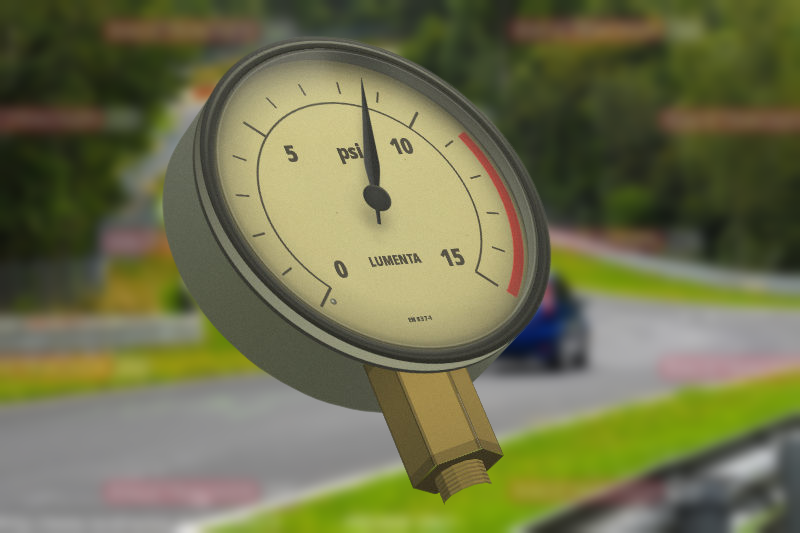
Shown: psi 8.5
